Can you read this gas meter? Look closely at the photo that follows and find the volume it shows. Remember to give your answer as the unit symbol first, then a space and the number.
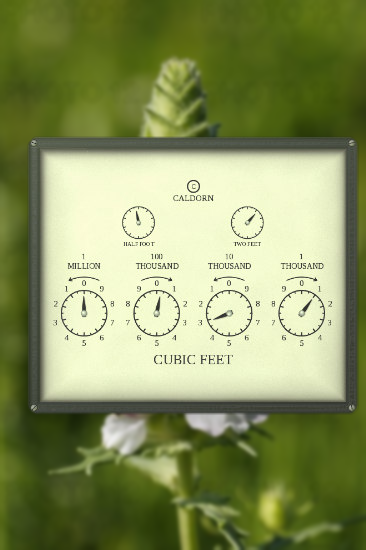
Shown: ft³ 3100
